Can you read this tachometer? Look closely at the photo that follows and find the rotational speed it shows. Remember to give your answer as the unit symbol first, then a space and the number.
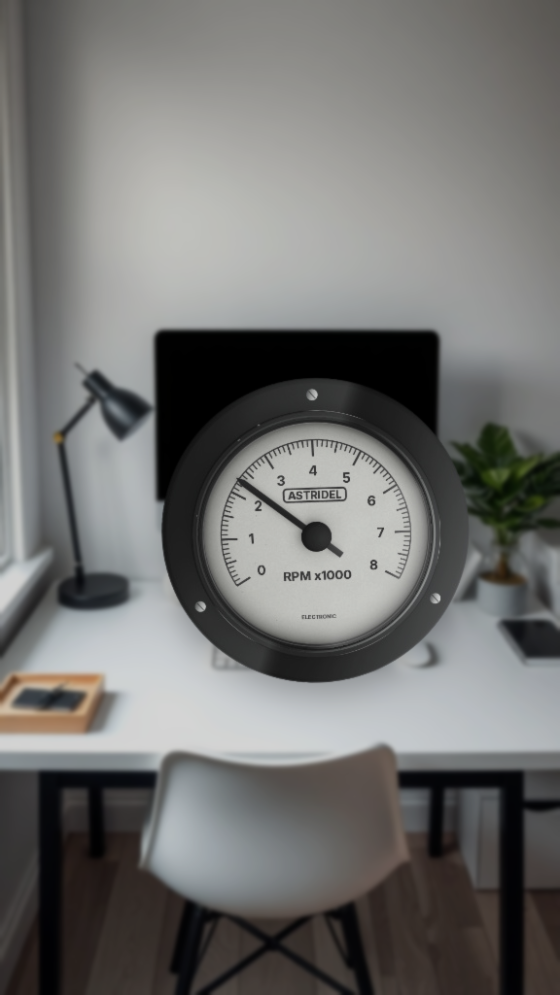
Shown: rpm 2300
